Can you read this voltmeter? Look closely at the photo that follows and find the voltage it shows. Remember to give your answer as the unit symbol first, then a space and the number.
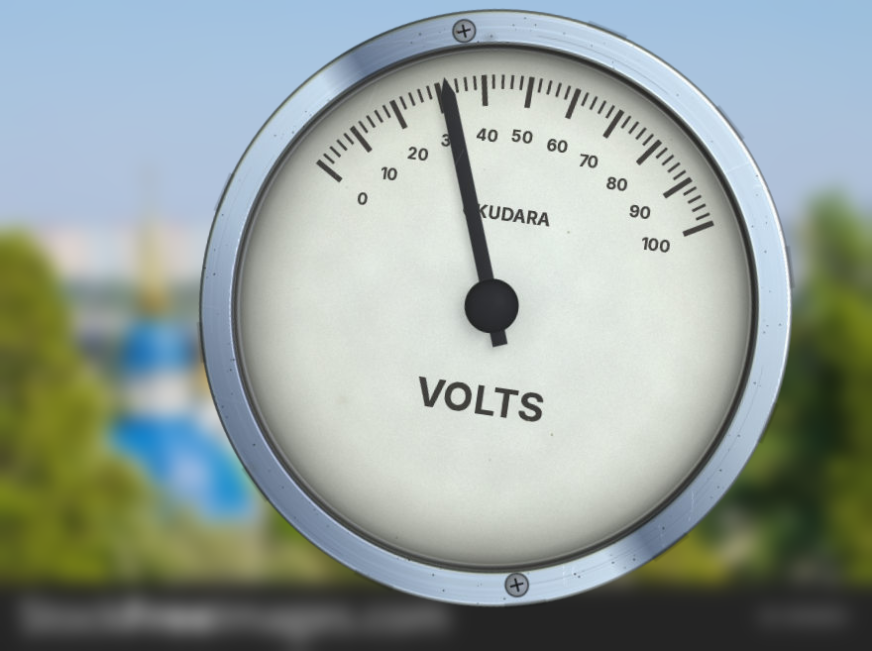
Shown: V 32
